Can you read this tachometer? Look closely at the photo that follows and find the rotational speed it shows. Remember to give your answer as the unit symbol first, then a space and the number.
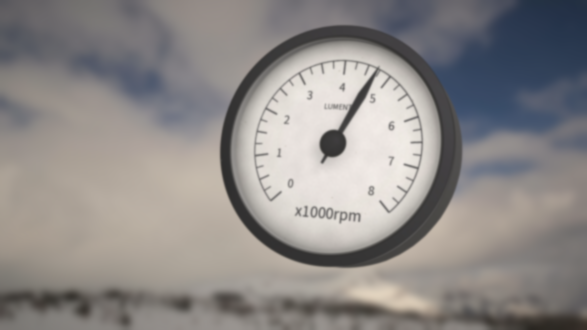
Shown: rpm 4750
